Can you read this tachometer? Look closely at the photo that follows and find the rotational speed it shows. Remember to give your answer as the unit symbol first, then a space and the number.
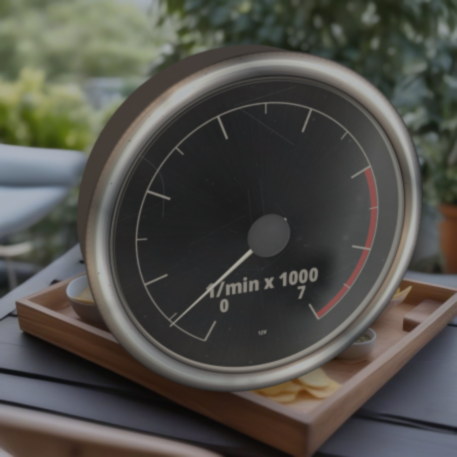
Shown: rpm 500
